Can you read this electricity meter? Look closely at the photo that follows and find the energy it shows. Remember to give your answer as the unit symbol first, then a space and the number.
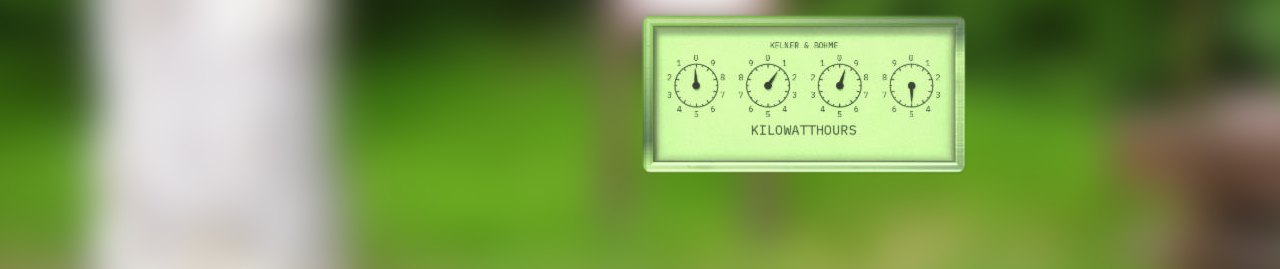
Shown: kWh 95
